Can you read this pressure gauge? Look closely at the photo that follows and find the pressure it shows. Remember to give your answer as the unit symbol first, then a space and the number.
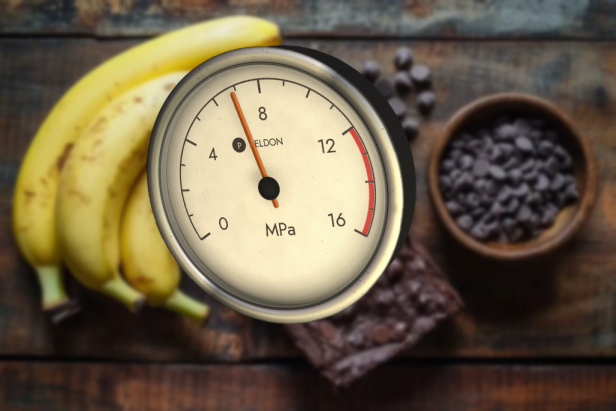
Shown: MPa 7
